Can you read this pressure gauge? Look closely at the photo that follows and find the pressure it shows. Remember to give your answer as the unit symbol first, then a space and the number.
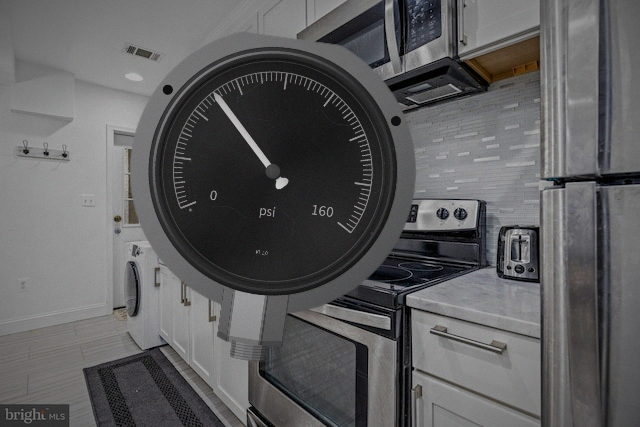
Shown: psi 50
